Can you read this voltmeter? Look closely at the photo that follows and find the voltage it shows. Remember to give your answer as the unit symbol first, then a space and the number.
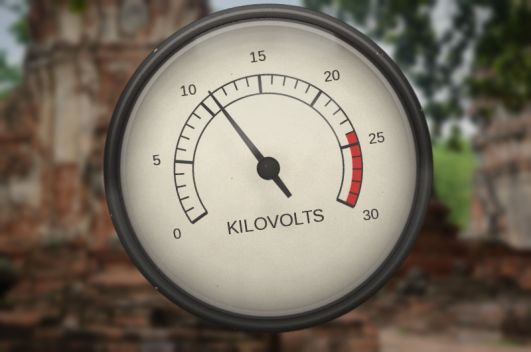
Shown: kV 11
